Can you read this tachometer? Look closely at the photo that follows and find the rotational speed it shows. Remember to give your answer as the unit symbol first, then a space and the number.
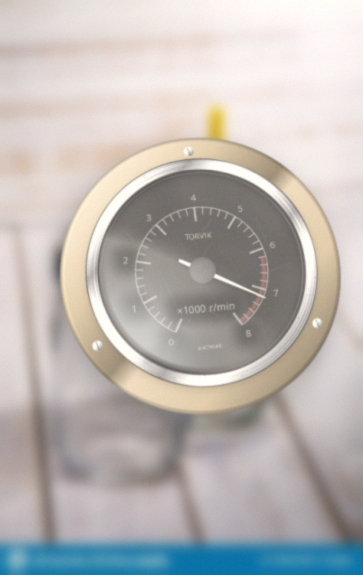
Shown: rpm 7200
